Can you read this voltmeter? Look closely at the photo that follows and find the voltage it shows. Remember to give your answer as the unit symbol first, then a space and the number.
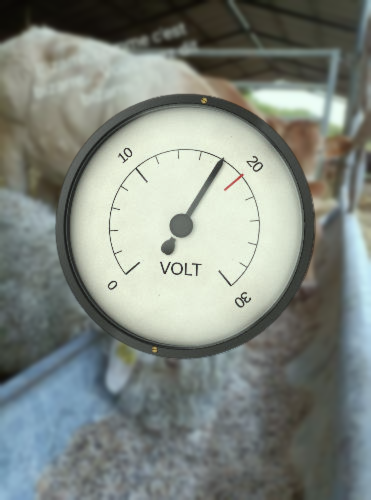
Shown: V 18
